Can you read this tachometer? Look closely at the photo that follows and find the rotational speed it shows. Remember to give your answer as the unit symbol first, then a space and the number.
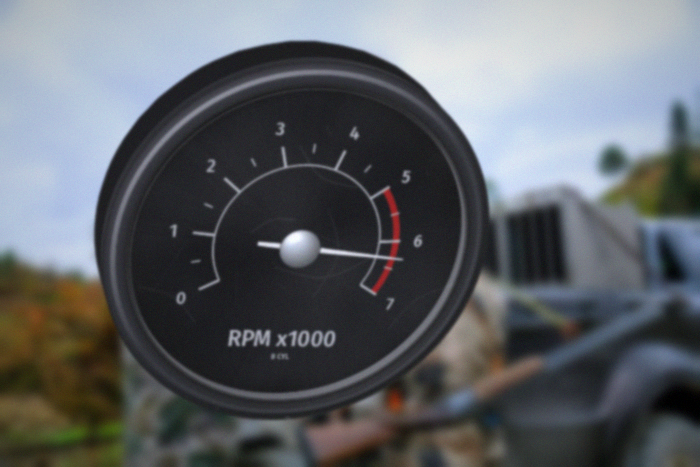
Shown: rpm 6250
